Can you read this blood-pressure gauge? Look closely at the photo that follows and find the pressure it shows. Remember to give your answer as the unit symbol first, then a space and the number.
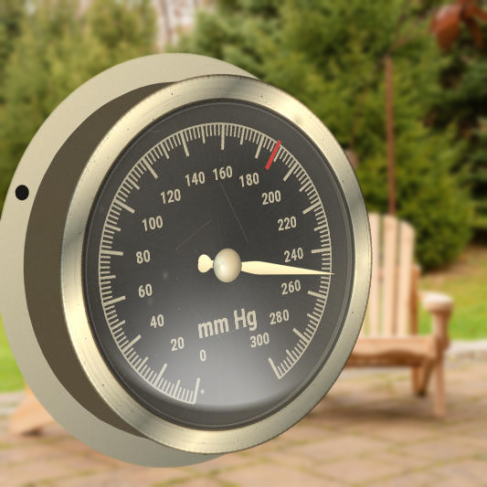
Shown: mmHg 250
